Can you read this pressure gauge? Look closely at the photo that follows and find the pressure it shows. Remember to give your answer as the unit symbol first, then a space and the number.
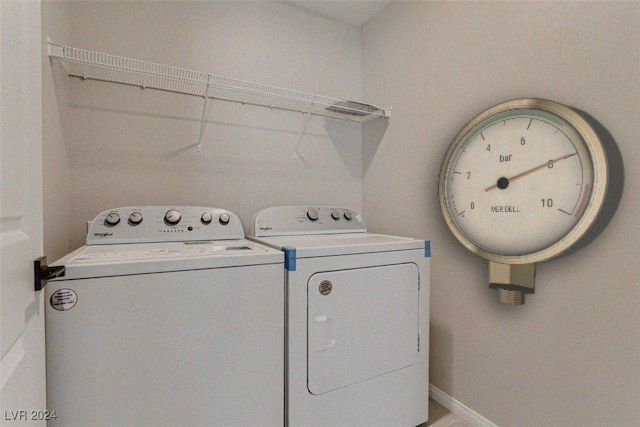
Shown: bar 8
